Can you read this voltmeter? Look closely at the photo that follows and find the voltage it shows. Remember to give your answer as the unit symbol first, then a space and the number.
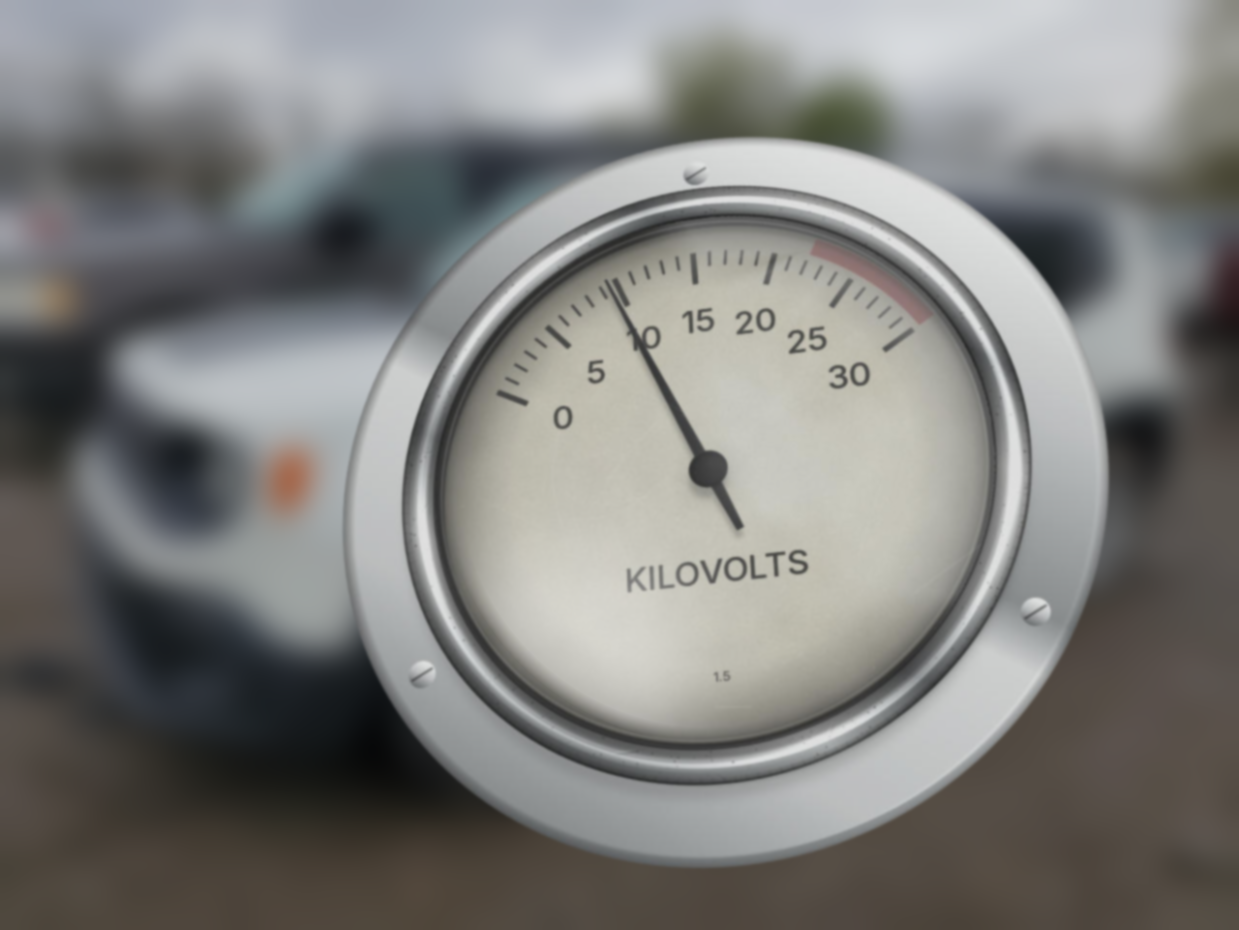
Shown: kV 9.5
